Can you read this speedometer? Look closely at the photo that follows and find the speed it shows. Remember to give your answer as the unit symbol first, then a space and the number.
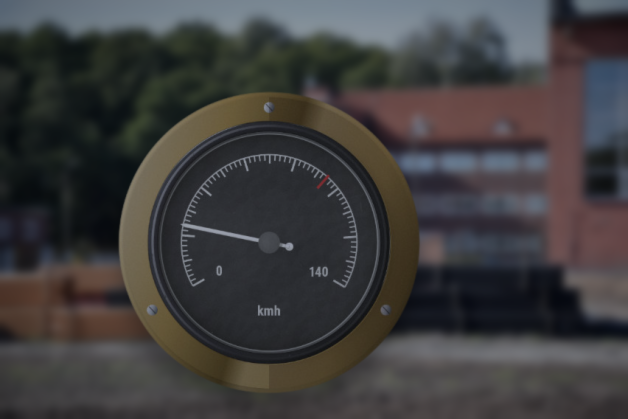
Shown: km/h 24
